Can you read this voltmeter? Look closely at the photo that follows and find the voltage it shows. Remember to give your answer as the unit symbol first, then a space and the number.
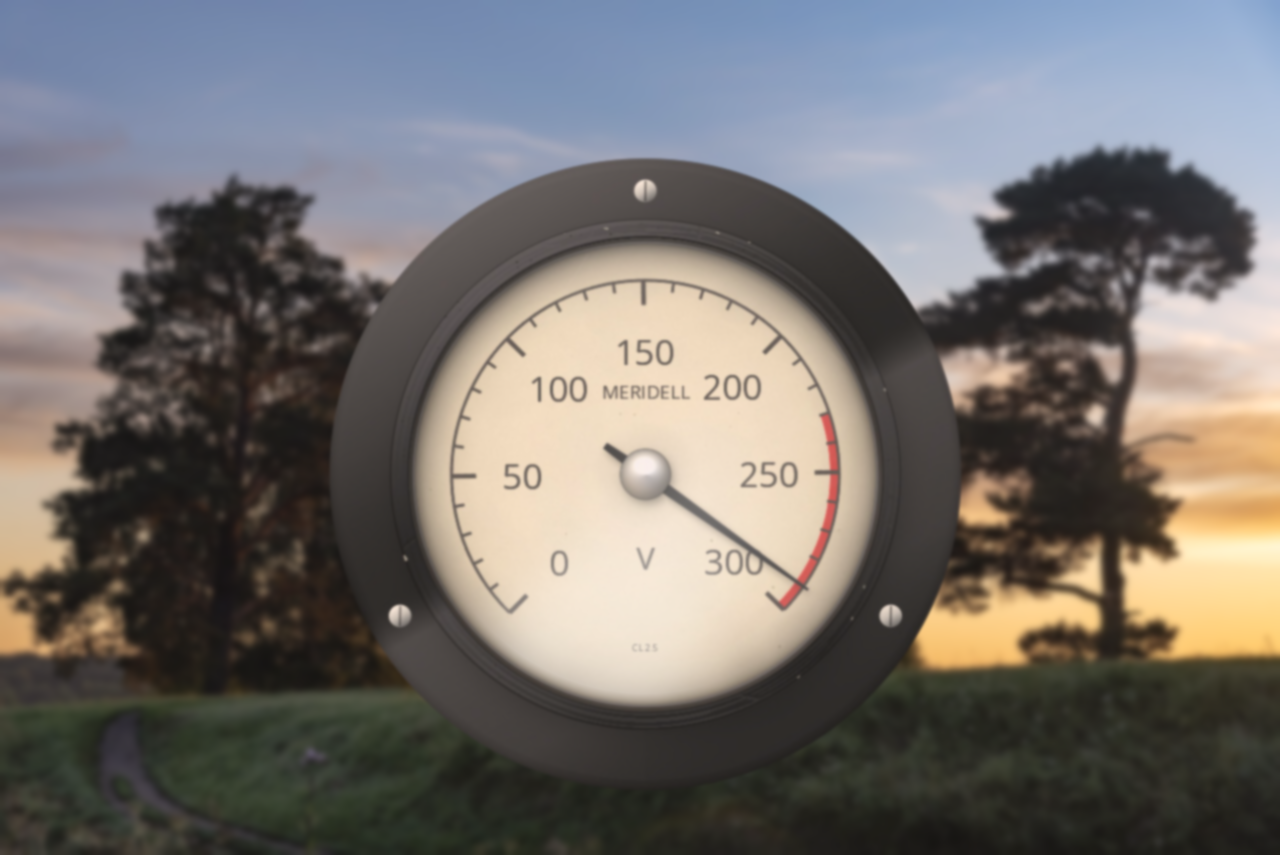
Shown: V 290
